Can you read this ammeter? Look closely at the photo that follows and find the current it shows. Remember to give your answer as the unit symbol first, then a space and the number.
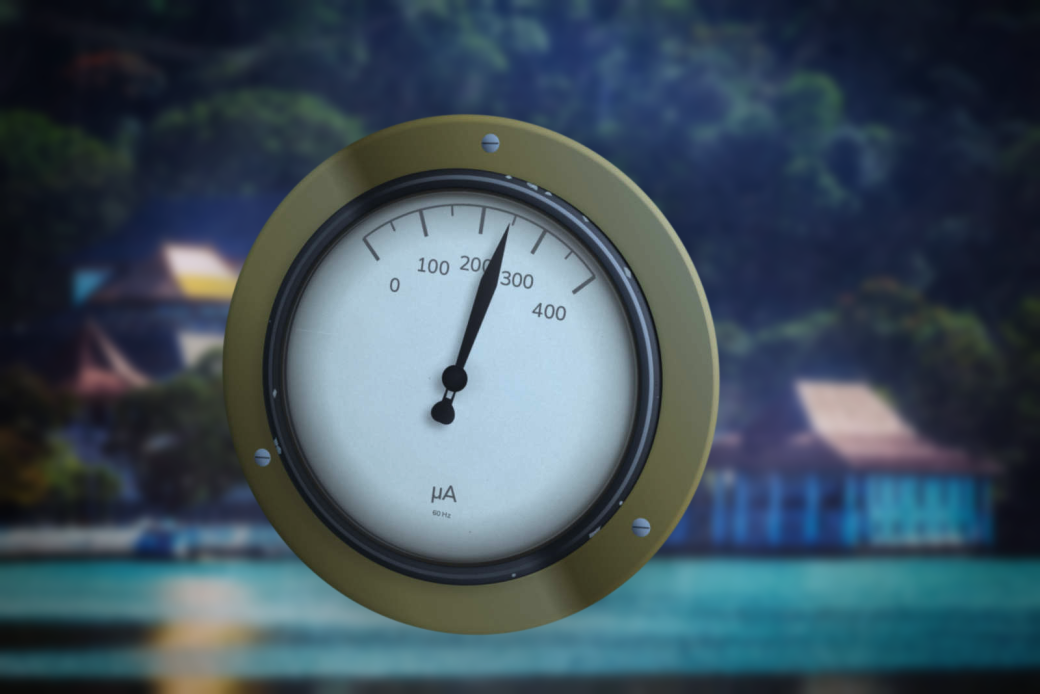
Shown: µA 250
